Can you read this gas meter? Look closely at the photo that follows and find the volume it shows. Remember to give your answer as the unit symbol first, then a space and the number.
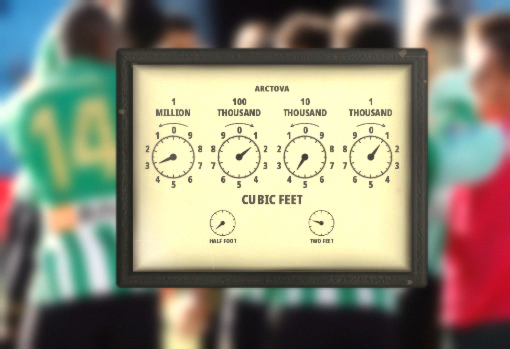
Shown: ft³ 314100
